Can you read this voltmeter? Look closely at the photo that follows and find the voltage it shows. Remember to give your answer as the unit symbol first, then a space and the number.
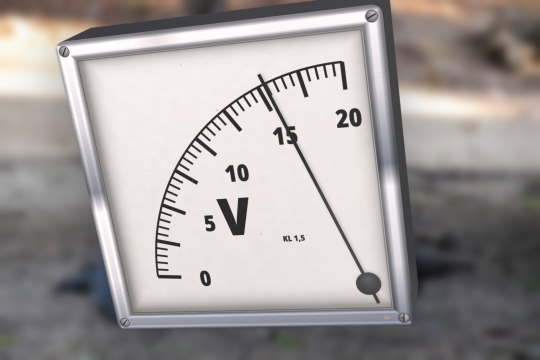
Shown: V 15.5
